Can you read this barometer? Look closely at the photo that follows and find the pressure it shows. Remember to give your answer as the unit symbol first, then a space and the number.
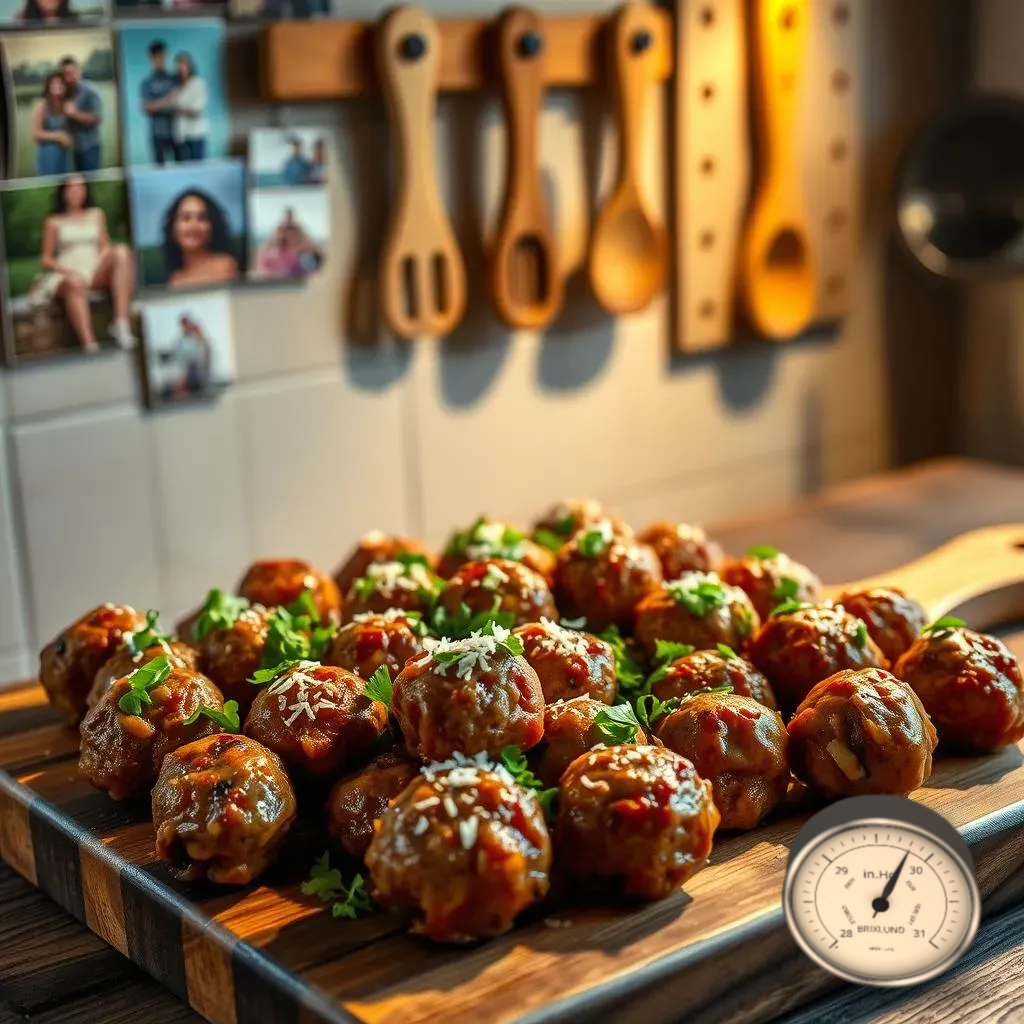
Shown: inHg 29.8
